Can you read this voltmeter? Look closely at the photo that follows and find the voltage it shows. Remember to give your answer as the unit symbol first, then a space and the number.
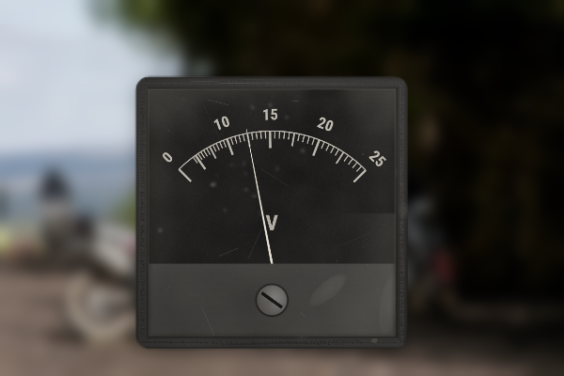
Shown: V 12.5
